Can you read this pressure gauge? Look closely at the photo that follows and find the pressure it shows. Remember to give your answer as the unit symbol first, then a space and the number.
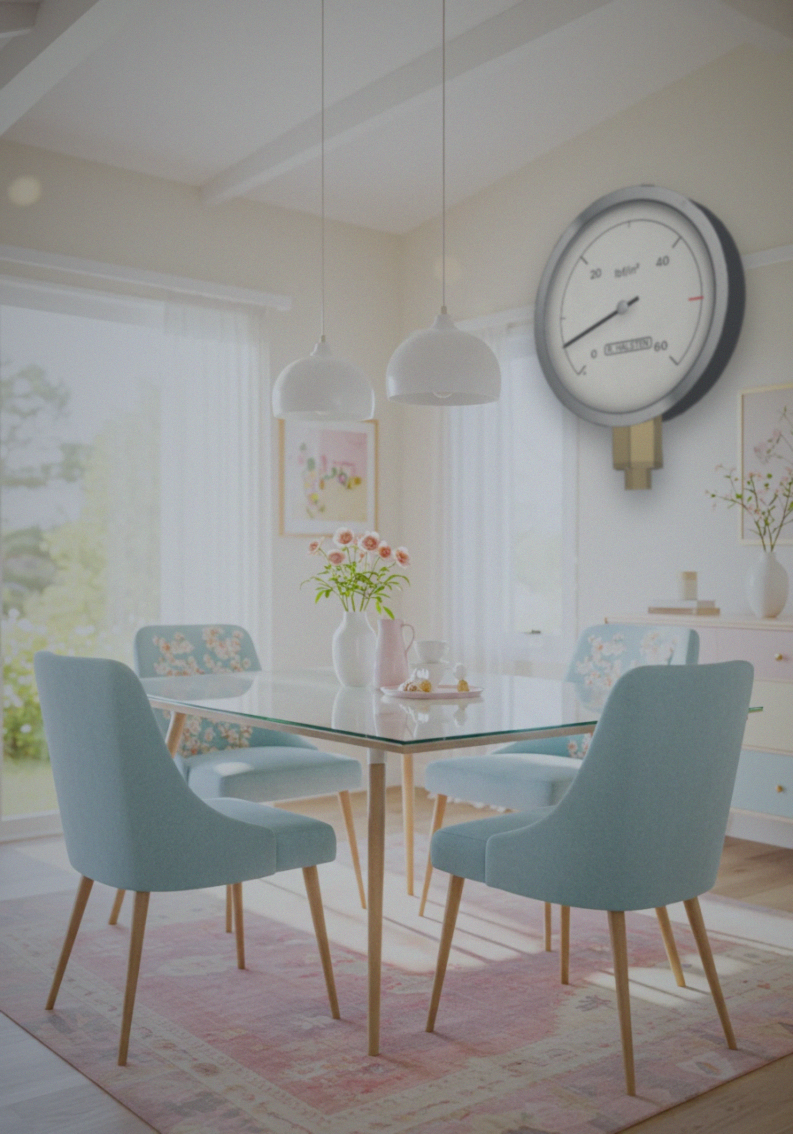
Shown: psi 5
